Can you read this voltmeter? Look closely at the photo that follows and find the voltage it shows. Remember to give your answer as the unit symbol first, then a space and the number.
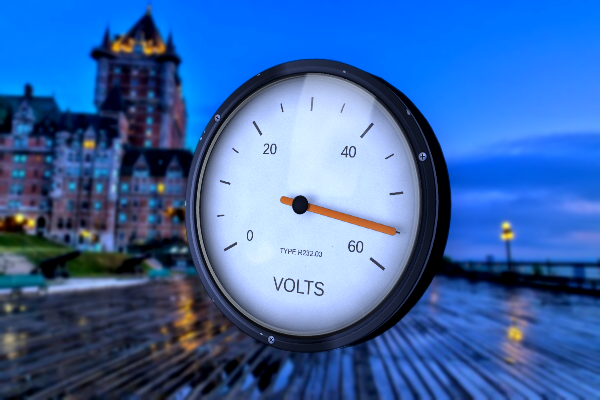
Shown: V 55
